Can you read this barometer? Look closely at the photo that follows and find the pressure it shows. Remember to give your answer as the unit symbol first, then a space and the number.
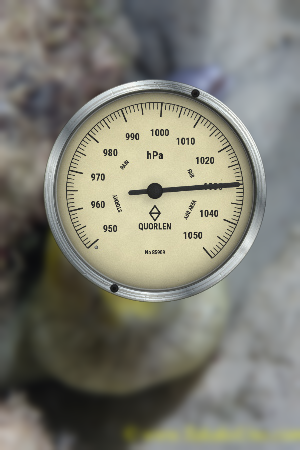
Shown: hPa 1030
